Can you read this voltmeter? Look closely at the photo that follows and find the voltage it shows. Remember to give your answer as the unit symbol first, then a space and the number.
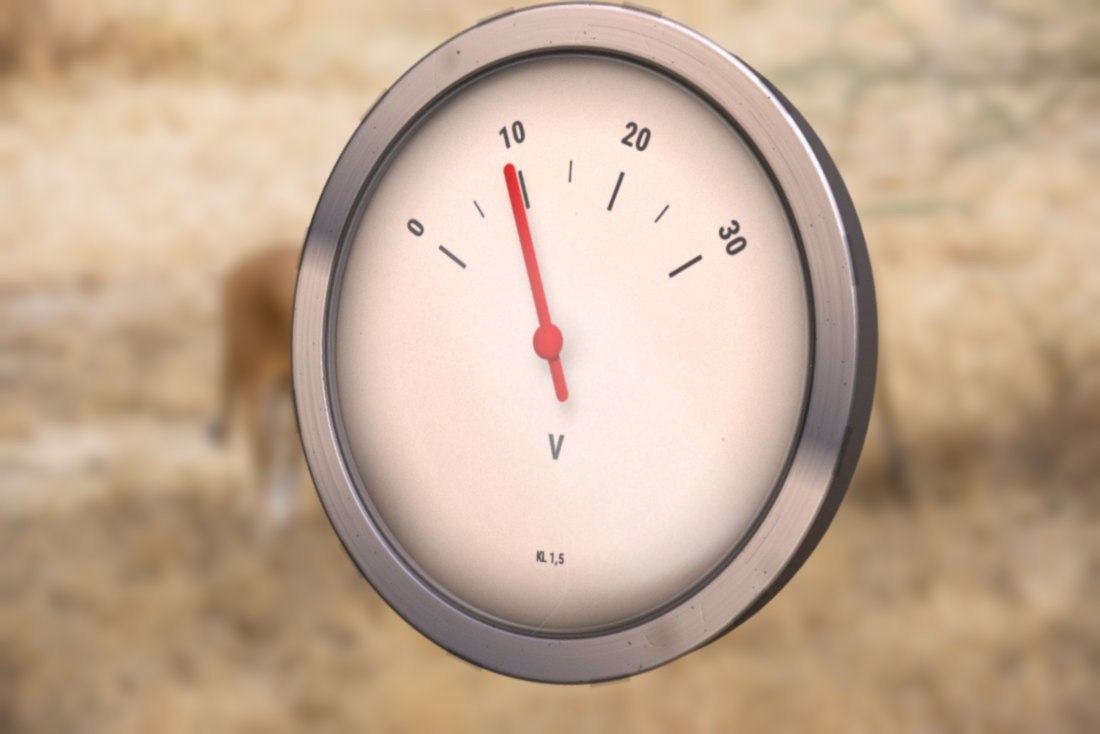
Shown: V 10
